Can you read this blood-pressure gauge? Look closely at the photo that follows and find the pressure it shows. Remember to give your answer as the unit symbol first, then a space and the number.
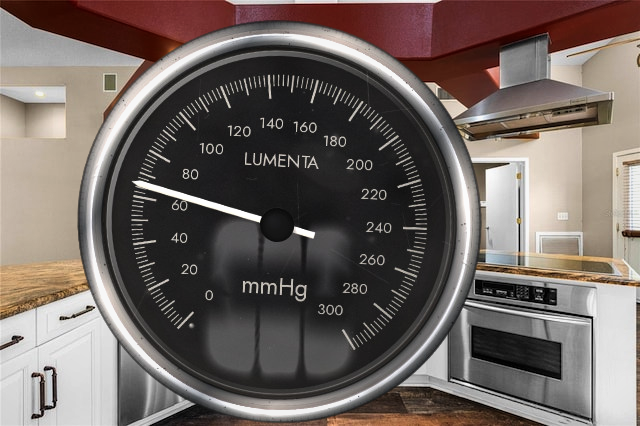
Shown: mmHg 66
